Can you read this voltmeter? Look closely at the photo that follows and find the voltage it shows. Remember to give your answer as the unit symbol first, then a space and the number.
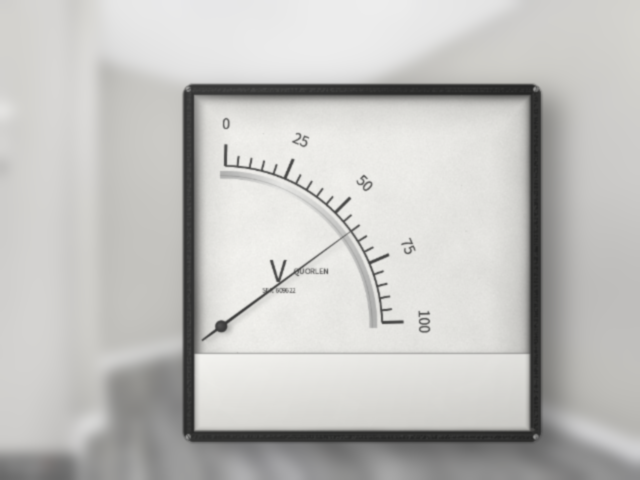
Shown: V 60
